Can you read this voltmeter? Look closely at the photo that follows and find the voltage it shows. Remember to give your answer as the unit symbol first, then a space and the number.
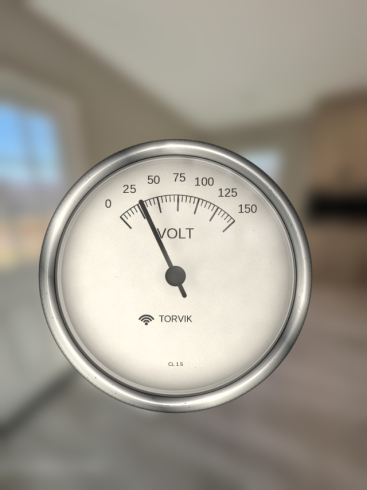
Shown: V 30
